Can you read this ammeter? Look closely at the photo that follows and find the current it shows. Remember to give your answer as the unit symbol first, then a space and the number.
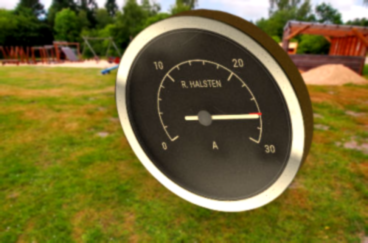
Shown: A 26
